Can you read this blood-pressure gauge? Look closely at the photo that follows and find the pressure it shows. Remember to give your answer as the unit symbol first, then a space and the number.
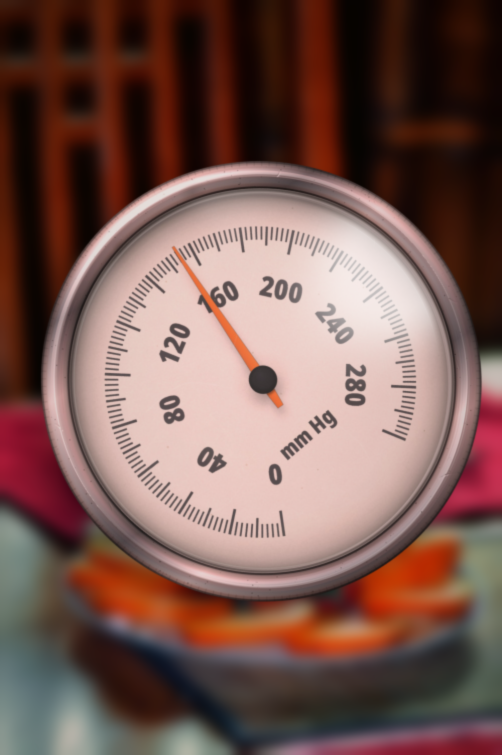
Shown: mmHg 154
